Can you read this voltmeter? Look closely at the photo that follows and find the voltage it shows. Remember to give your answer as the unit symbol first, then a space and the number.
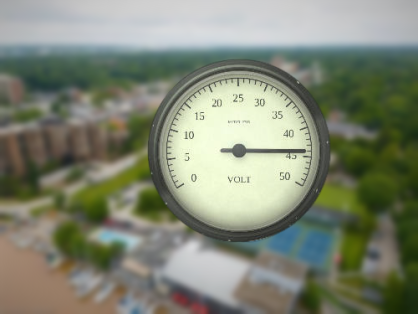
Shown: V 44
